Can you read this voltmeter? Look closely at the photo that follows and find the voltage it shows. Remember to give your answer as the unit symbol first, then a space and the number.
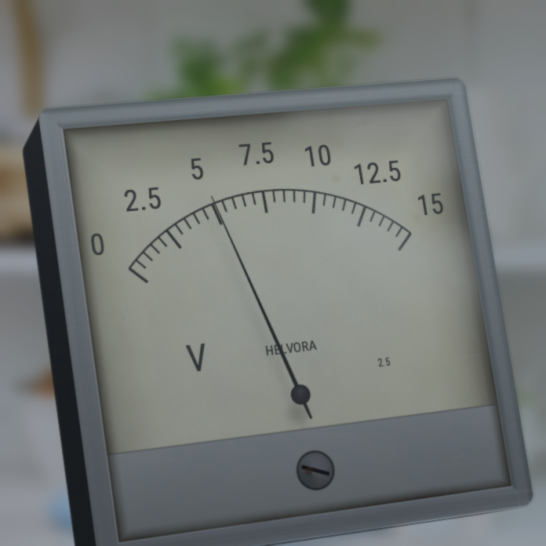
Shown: V 5
